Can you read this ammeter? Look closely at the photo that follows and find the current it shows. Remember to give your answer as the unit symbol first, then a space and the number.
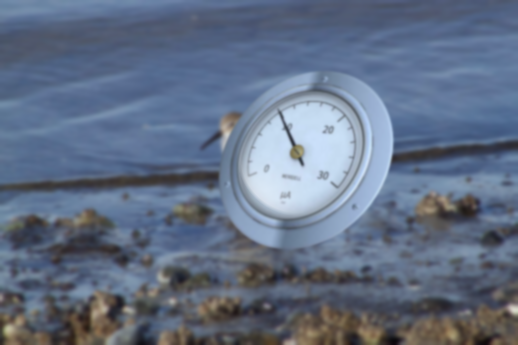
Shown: µA 10
